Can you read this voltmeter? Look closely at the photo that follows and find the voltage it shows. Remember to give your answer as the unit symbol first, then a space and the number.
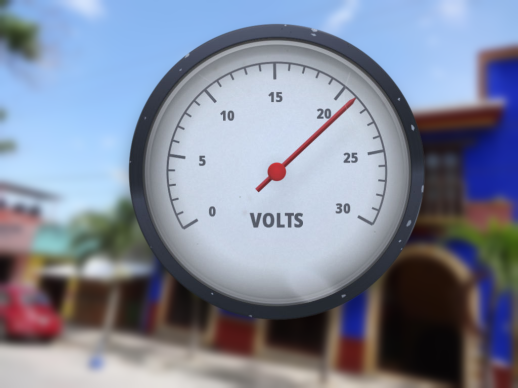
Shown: V 21
